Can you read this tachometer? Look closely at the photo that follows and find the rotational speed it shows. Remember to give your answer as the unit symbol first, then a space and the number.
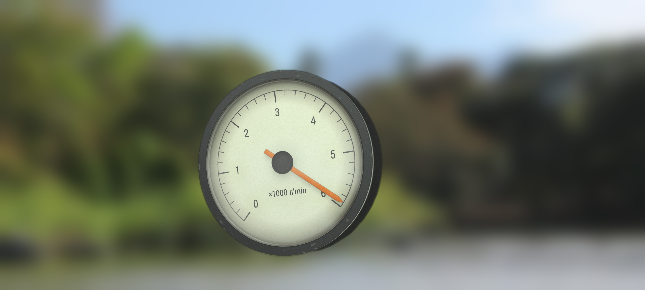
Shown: rpm 5900
